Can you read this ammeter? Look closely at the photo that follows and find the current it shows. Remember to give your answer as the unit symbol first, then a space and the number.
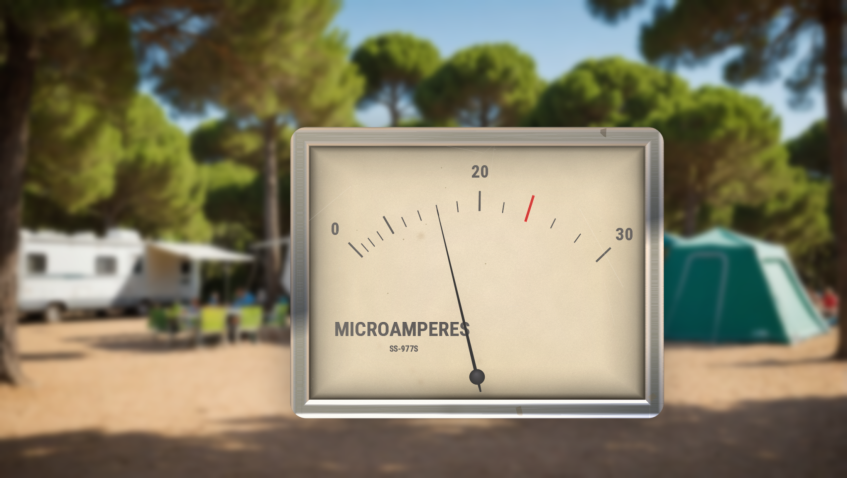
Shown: µA 16
